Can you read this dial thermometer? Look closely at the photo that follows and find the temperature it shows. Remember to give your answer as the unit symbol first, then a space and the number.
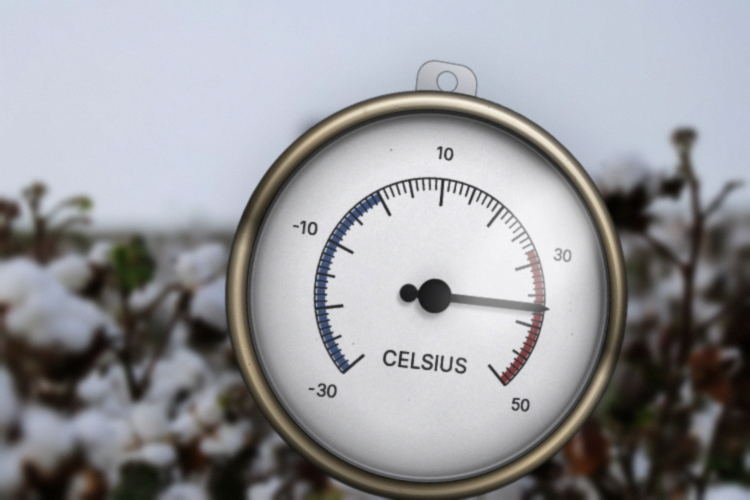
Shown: °C 37
